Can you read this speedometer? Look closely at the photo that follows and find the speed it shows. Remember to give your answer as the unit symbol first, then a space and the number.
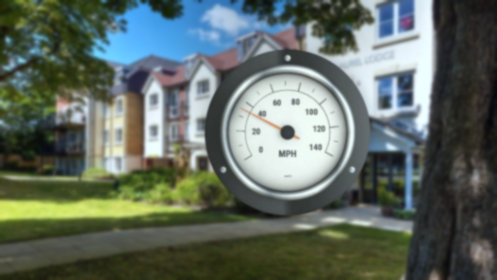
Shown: mph 35
